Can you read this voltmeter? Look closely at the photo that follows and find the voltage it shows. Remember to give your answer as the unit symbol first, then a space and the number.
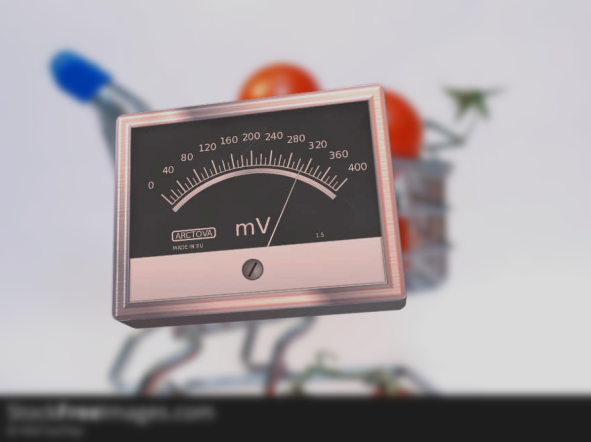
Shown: mV 310
